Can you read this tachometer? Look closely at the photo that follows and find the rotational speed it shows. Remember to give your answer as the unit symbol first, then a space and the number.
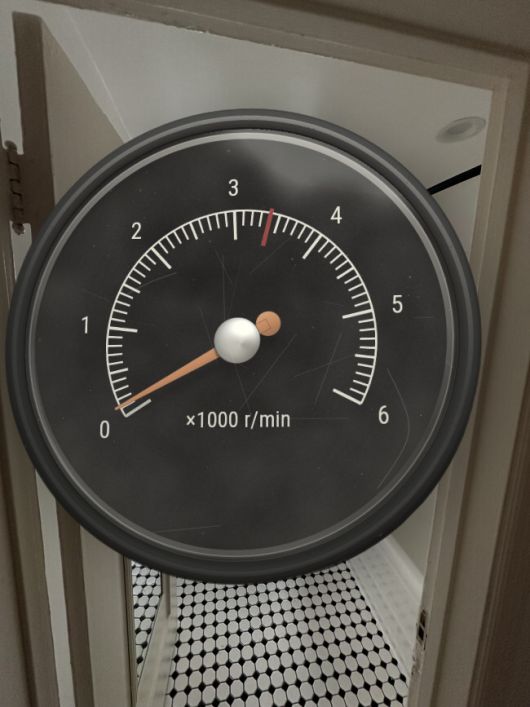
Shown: rpm 100
